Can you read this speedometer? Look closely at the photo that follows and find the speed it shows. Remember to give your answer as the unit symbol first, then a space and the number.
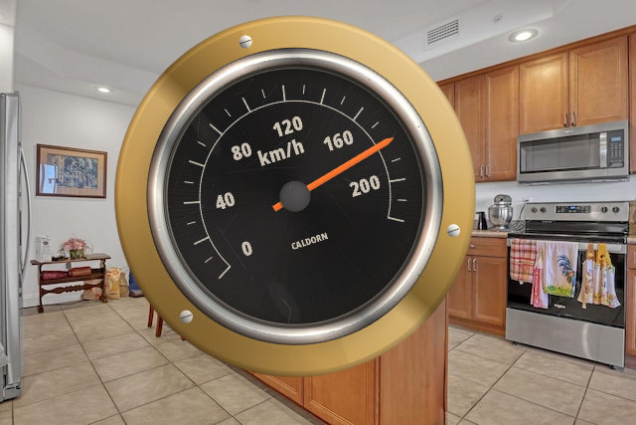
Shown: km/h 180
